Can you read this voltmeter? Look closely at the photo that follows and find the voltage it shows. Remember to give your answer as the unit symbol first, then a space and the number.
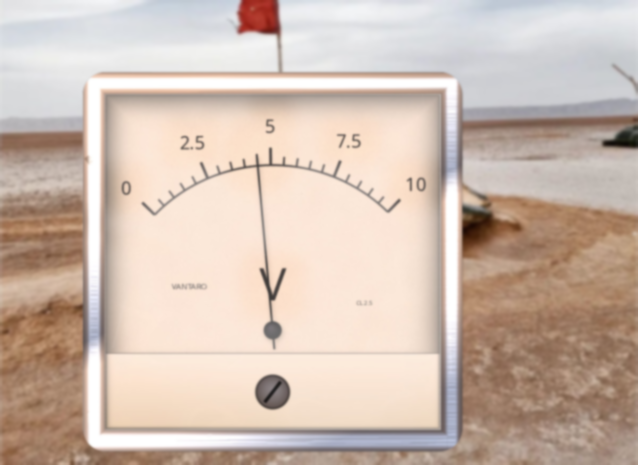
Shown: V 4.5
